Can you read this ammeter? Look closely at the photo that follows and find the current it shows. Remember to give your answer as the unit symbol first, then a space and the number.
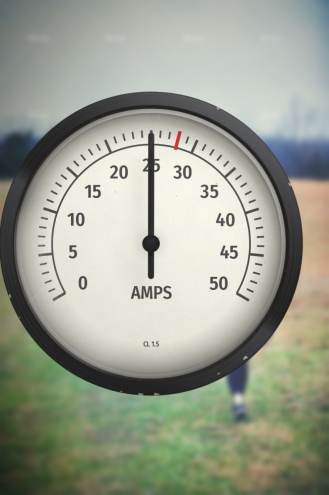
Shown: A 25
